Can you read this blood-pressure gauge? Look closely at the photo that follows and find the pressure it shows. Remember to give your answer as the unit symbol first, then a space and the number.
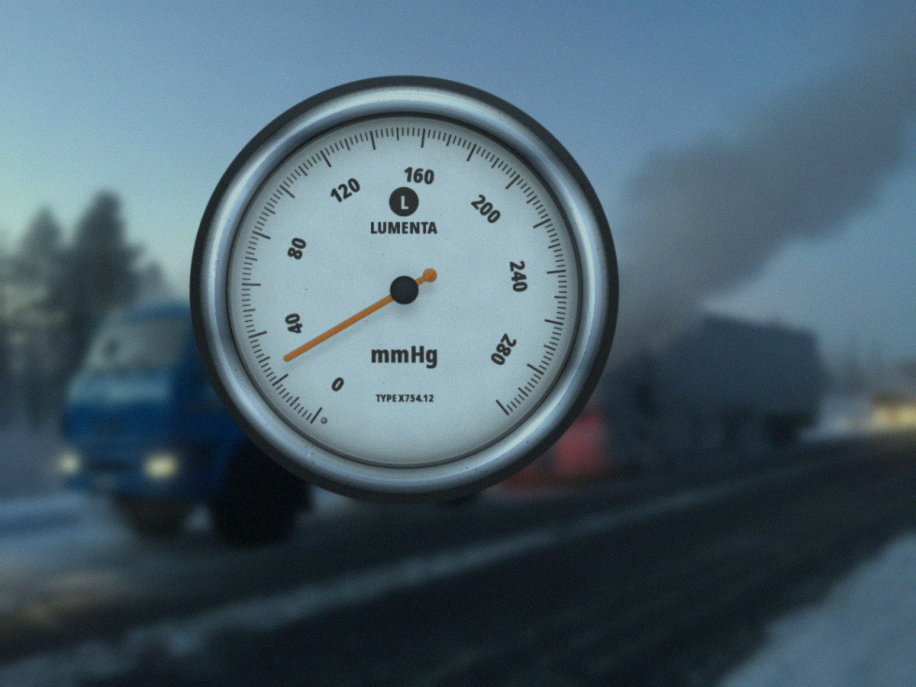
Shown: mmHg 26
